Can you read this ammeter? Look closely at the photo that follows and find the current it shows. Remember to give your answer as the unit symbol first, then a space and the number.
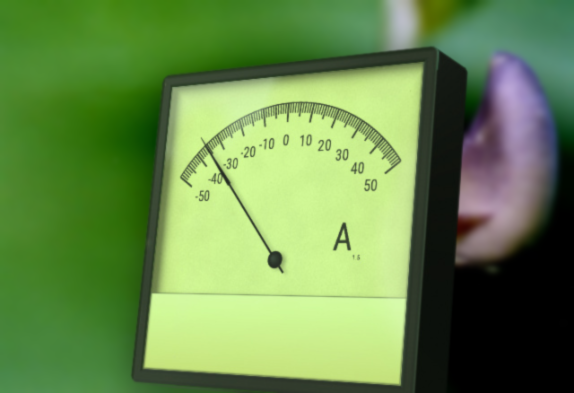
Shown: A -35
